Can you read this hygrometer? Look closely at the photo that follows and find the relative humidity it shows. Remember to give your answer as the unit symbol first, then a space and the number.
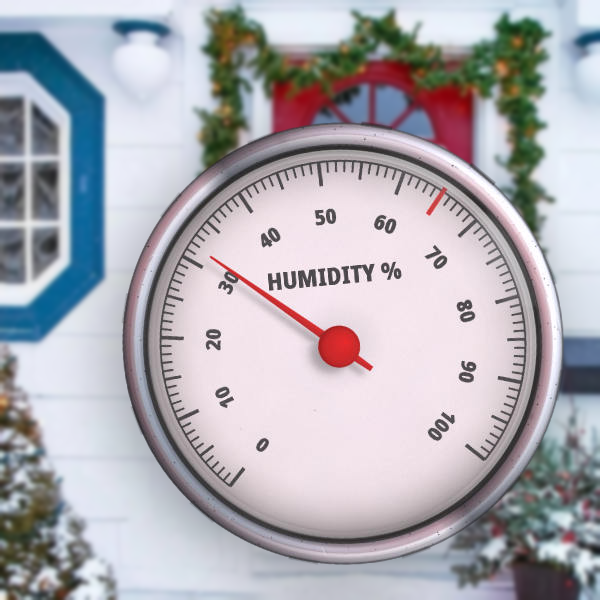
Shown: % 32
